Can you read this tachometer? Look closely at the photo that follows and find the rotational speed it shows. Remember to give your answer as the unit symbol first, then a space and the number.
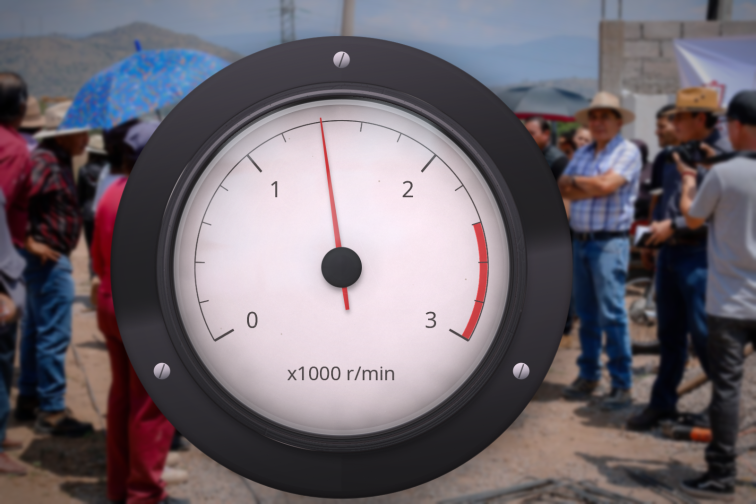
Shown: rpm 1400
